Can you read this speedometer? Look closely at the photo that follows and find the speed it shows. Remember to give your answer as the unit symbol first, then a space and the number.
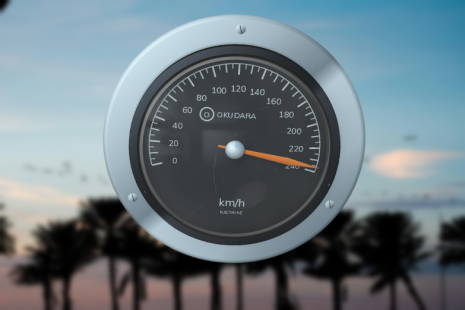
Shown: km/h 235
